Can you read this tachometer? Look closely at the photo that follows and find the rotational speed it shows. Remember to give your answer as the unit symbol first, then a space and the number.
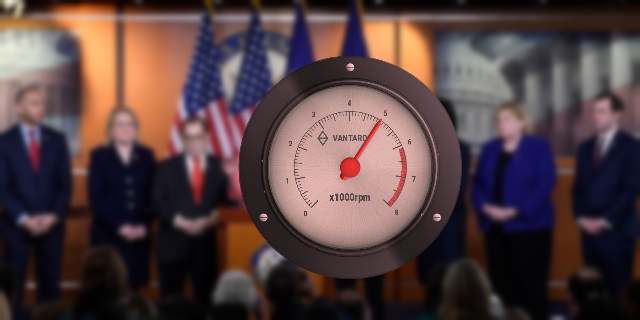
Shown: rpm 5000
